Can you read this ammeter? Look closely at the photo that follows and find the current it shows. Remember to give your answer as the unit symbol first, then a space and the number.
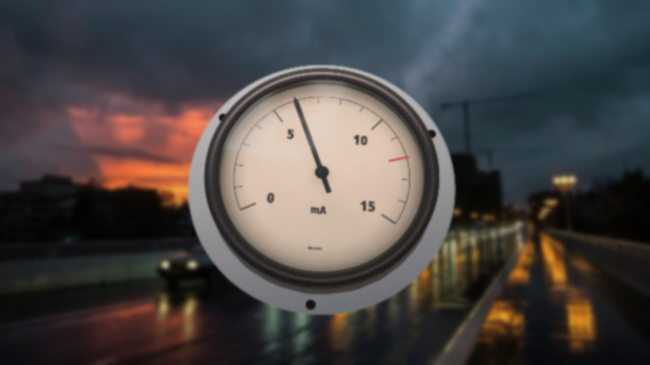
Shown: mA 6
